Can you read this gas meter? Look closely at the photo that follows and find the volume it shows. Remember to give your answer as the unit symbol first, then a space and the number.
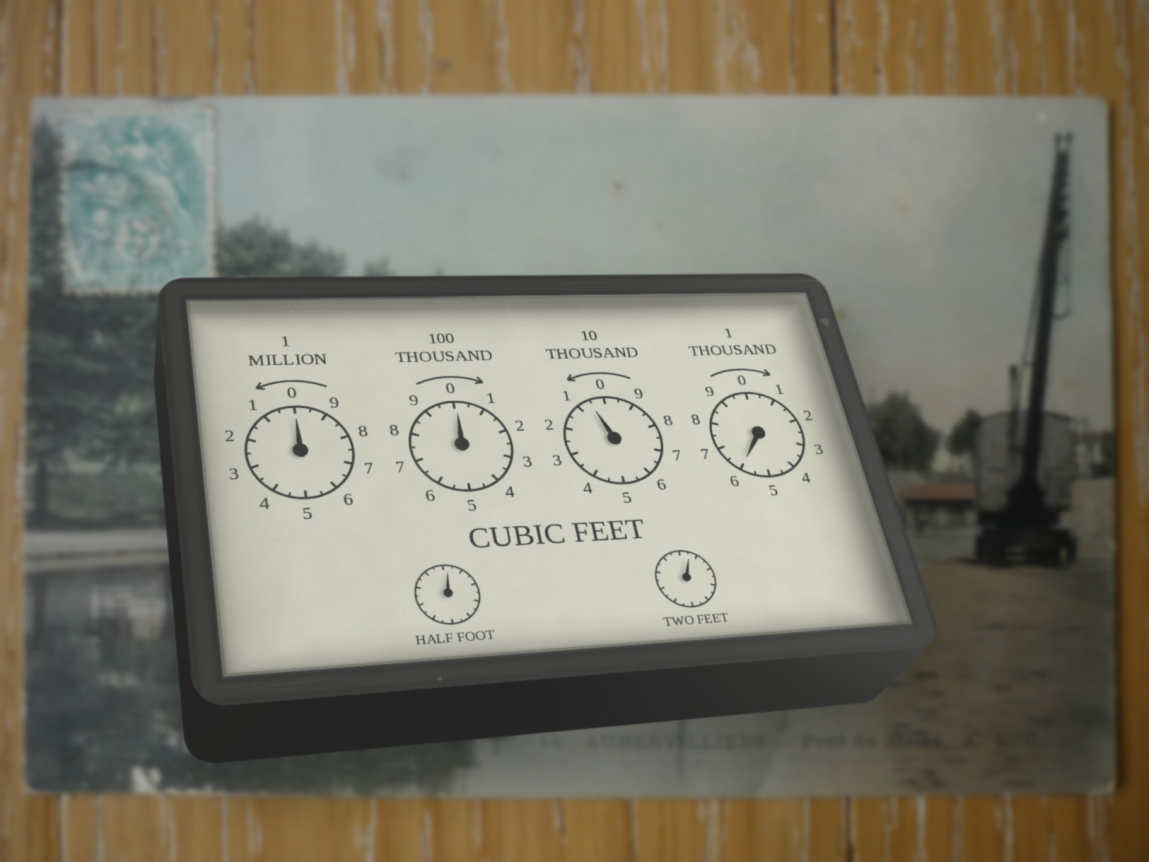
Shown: ft³ 600
